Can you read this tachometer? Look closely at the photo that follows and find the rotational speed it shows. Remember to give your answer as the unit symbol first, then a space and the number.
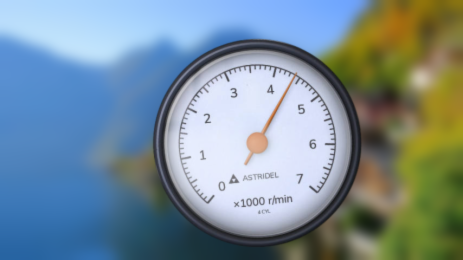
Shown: rpm 4400
